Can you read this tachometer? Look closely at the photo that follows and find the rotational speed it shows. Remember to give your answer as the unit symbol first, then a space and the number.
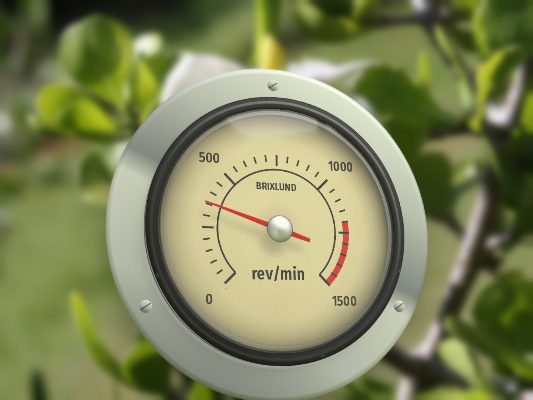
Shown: rpm 350
